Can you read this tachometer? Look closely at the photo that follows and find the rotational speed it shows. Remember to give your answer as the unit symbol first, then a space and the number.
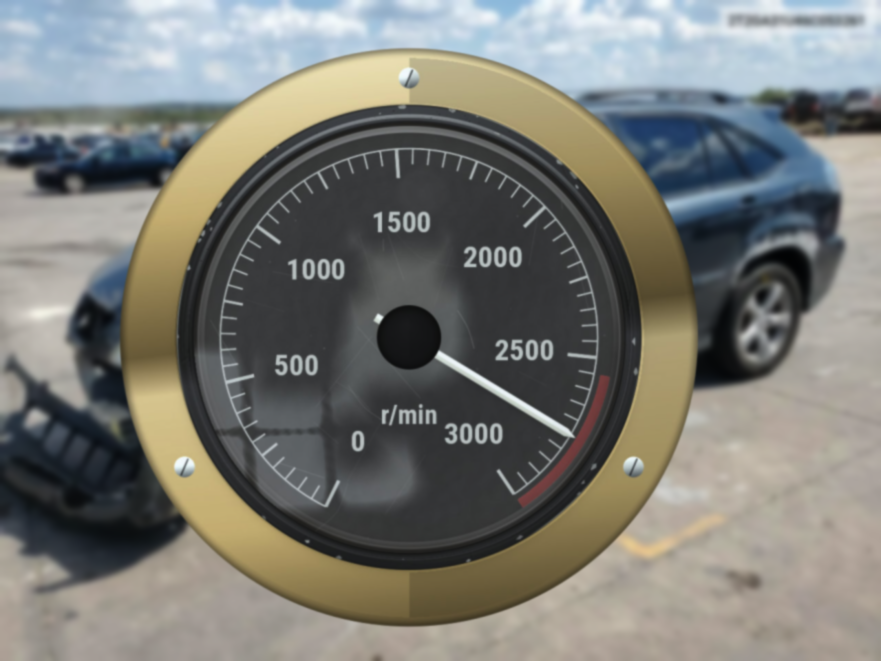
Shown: rpm 2750
